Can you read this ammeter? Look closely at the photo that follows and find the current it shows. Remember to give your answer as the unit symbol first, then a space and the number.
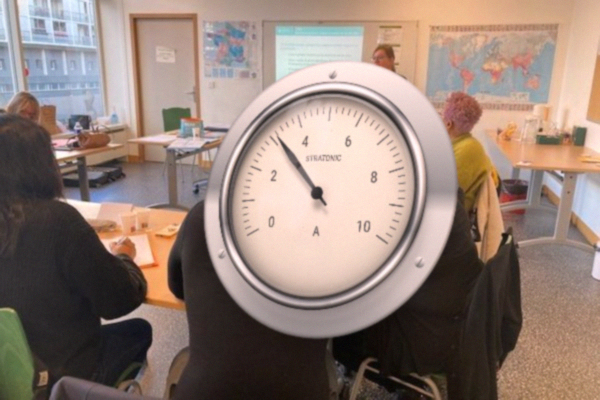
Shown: A 3.2
